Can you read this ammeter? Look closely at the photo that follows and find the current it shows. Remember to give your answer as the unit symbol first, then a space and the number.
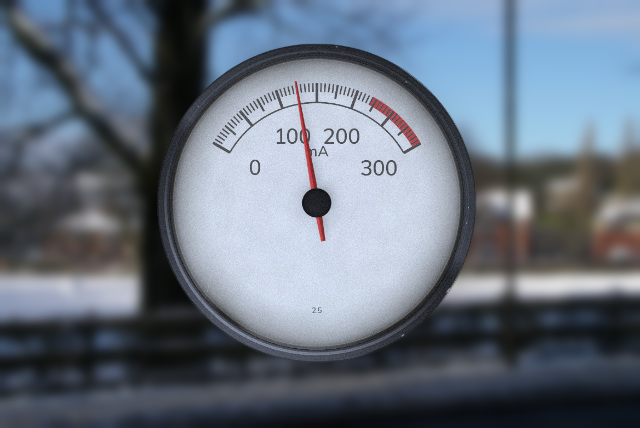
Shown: mA 125
